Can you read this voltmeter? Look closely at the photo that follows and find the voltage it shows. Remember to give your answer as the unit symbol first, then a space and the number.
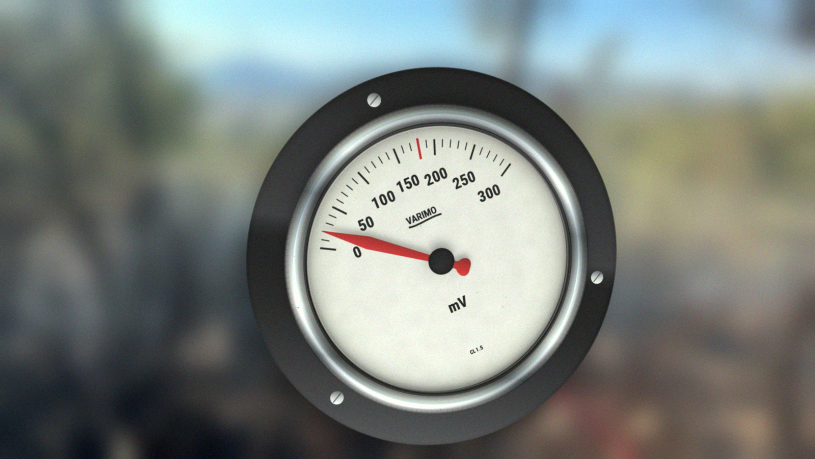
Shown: mV 20
